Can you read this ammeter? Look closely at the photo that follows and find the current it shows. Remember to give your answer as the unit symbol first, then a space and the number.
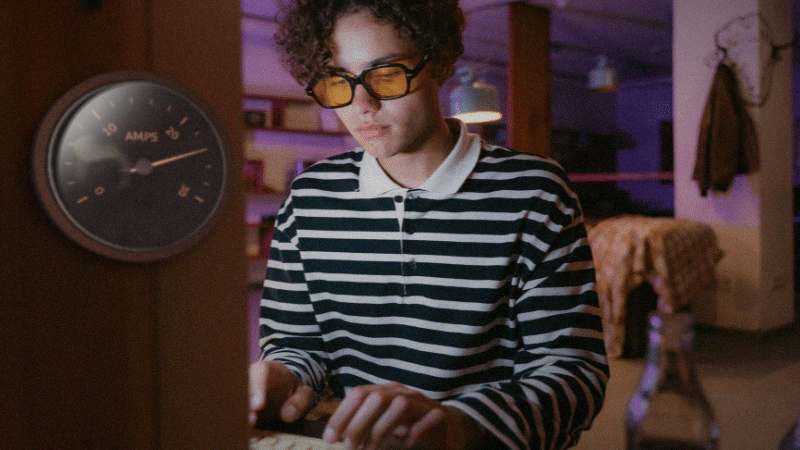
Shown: A 24
